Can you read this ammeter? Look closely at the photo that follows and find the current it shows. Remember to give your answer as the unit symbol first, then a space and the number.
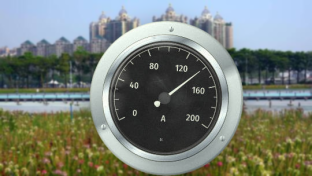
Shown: A 140
